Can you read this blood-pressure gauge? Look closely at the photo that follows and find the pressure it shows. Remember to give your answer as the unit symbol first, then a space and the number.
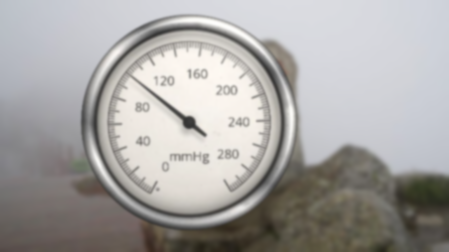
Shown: mmHg 100
